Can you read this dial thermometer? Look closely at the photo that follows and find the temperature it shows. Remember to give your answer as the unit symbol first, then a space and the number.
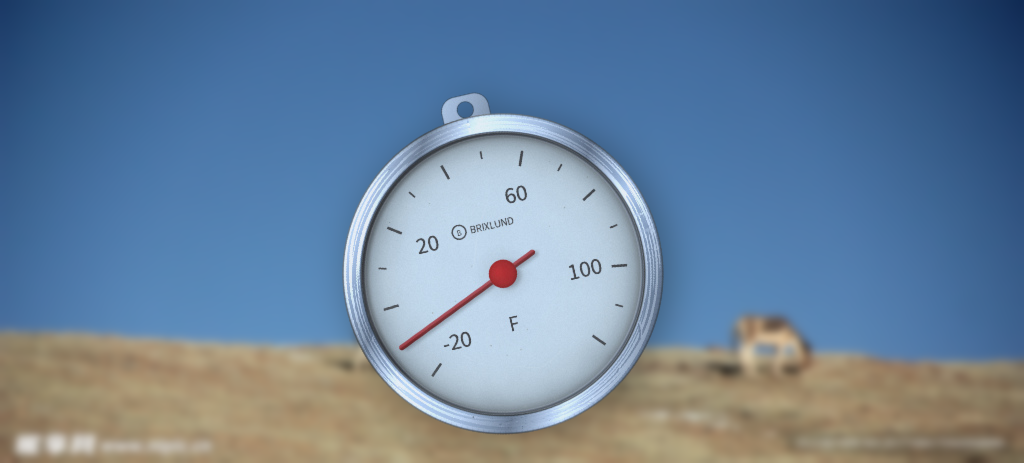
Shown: °F -10
